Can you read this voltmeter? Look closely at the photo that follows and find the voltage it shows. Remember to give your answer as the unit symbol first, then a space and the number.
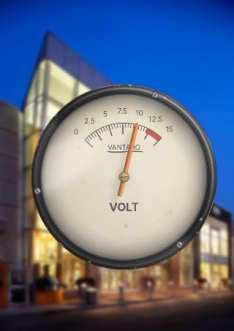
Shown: V 10
